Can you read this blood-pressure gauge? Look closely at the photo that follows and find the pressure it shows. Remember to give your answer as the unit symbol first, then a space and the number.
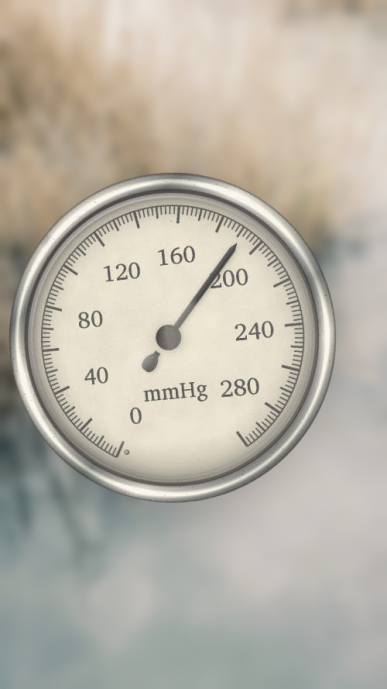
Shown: mmHg 192
